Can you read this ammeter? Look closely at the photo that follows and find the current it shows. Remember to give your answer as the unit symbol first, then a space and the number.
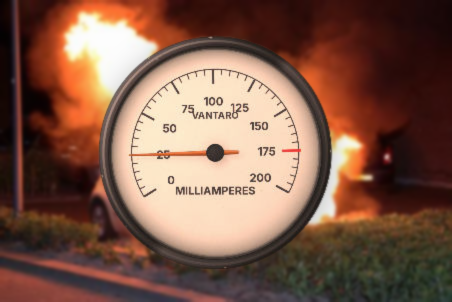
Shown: mA 25
